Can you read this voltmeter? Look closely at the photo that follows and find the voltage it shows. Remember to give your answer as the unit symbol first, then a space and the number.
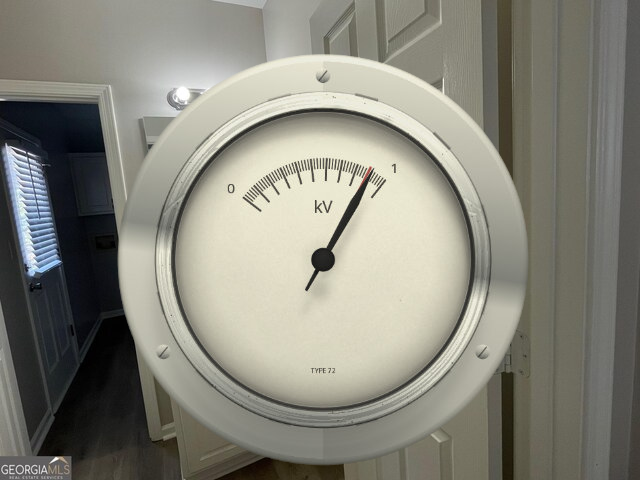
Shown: kV 0.9
